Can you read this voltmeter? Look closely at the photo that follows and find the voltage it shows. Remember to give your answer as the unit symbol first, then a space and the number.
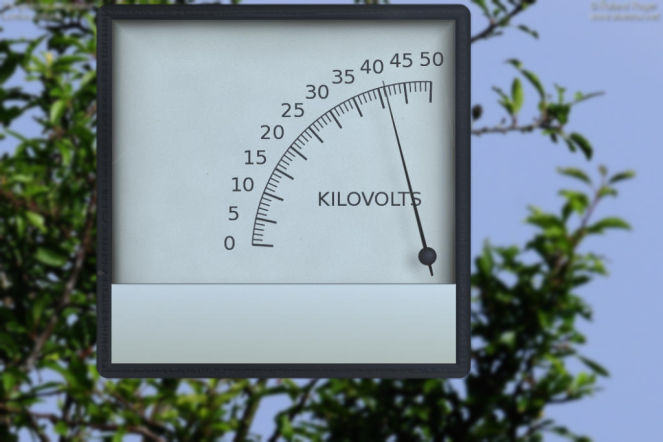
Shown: kV 41
